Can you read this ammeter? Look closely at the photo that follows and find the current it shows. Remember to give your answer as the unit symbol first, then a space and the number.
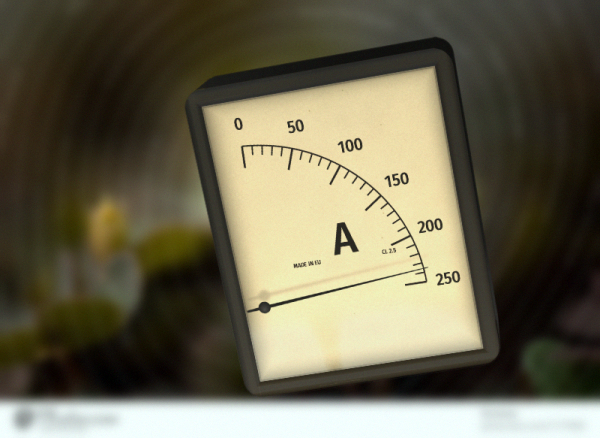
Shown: A 235
